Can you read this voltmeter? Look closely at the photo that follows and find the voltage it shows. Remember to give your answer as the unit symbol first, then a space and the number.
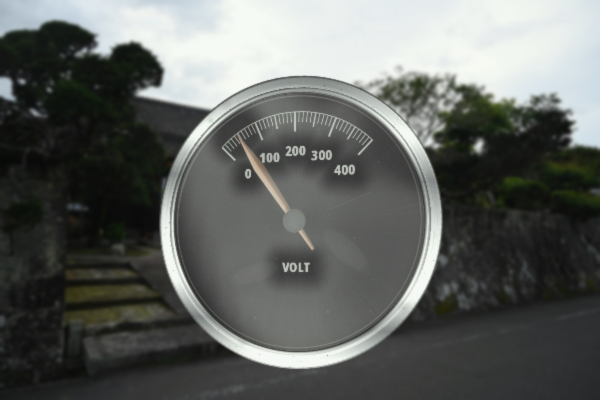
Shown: V 50
